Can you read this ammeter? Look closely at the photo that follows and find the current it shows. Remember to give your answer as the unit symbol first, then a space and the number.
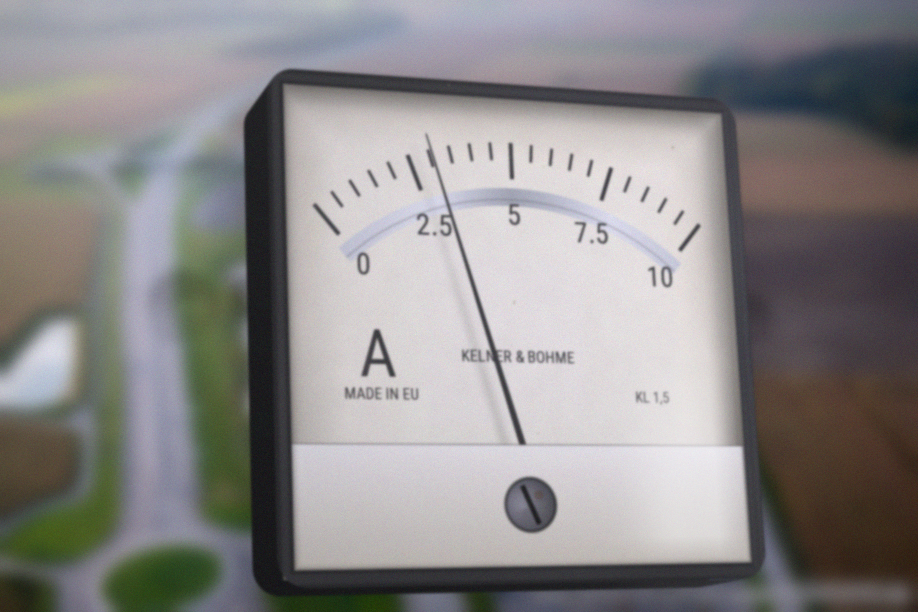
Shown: A 3
